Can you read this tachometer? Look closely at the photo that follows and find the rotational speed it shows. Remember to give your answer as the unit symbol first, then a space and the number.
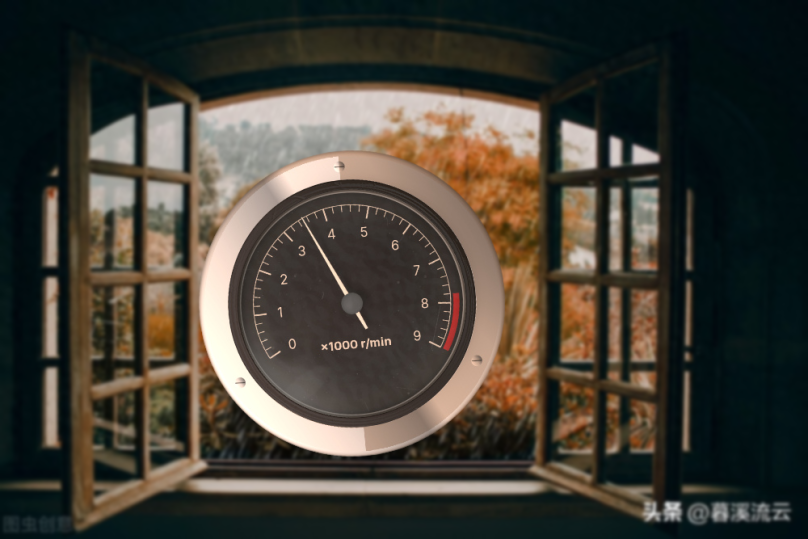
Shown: rpm 3500
